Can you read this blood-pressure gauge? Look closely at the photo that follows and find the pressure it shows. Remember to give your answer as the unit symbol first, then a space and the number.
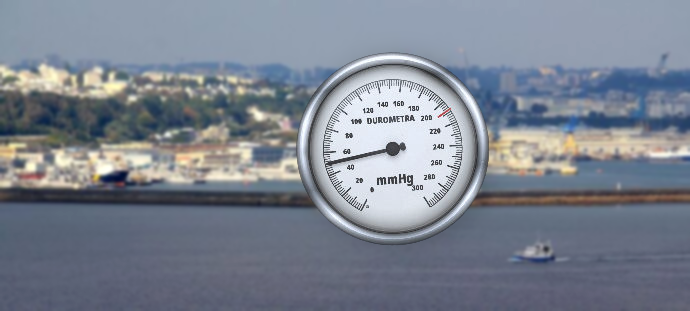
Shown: mmHg 50
